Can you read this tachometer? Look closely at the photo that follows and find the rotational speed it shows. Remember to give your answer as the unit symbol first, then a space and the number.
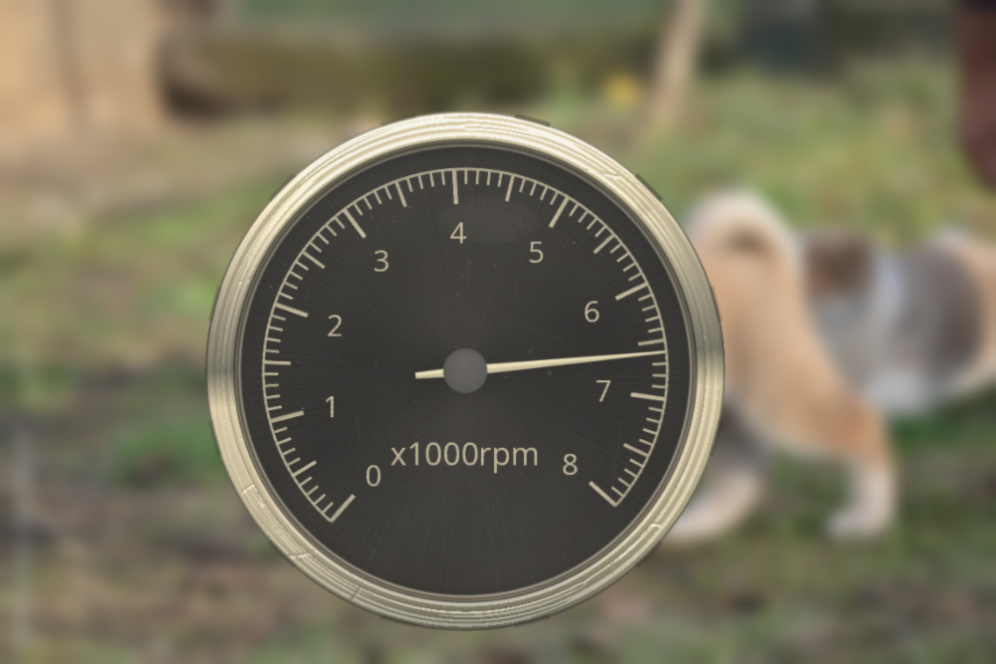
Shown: rpm 6600
